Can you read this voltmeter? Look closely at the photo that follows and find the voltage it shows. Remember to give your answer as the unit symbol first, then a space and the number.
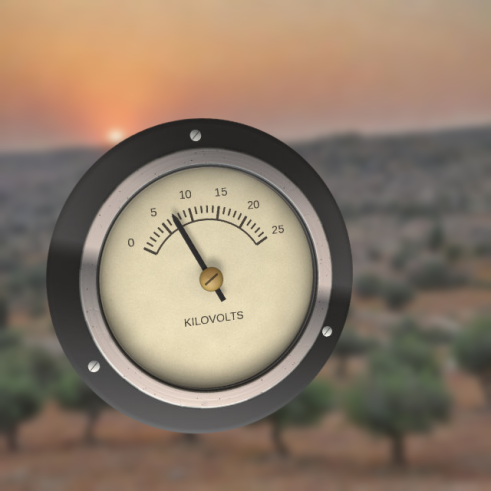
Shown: kV 7
